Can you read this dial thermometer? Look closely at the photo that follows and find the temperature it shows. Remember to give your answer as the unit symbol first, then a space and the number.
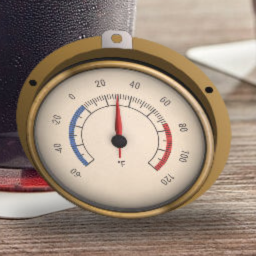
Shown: °F 30
